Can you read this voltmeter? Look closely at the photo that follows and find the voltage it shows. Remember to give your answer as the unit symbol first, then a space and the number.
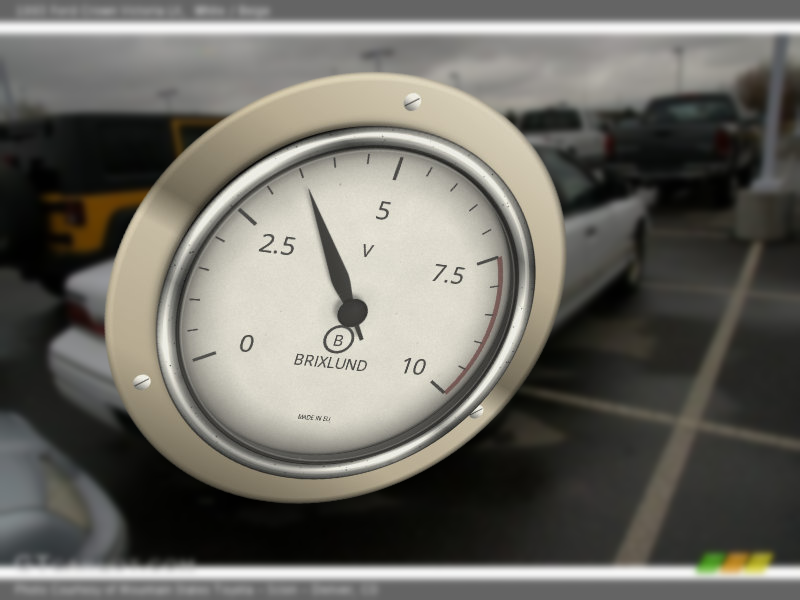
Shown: V 3.5
